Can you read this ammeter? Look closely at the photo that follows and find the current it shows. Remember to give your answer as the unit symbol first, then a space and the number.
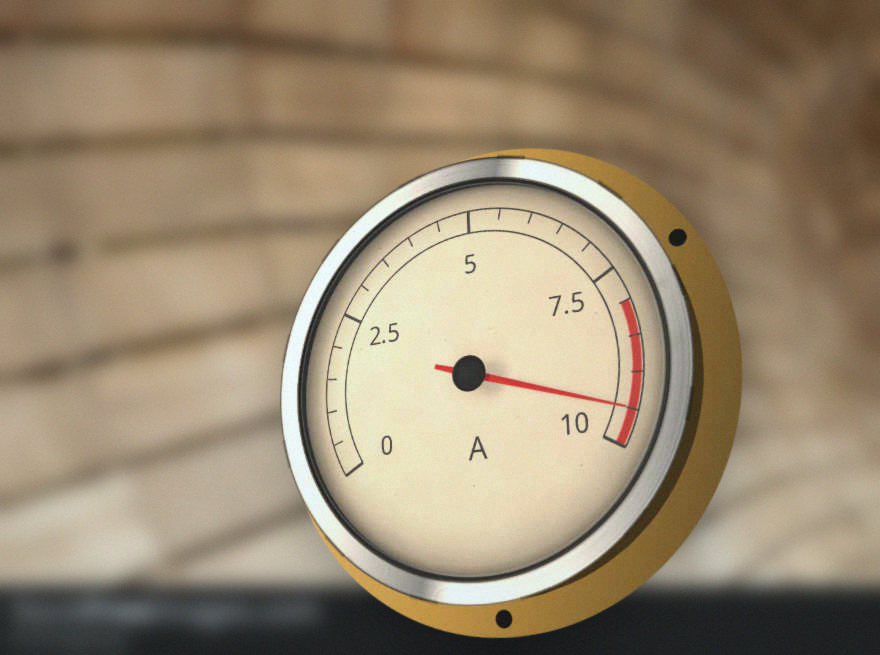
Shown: A 9.5
